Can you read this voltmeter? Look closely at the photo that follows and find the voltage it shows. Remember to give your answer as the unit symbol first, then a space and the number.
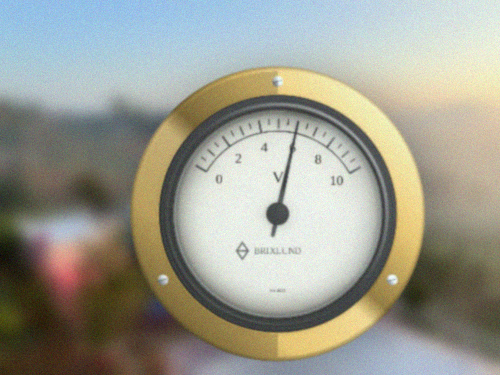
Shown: V 6
